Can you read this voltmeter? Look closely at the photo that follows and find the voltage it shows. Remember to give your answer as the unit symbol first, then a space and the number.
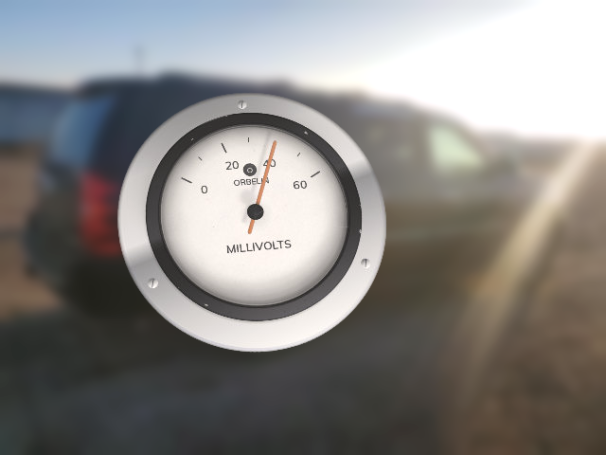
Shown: mV 40
